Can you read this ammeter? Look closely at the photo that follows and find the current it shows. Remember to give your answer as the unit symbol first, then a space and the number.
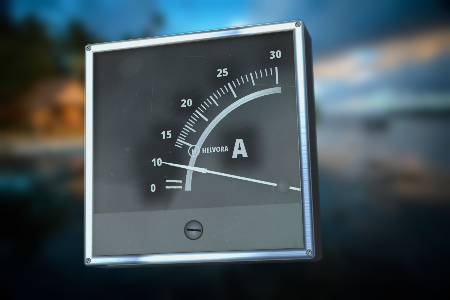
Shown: A 10
